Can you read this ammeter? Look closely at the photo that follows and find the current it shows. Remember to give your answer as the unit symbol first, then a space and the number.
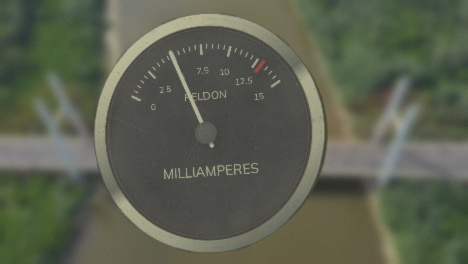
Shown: mA 5
